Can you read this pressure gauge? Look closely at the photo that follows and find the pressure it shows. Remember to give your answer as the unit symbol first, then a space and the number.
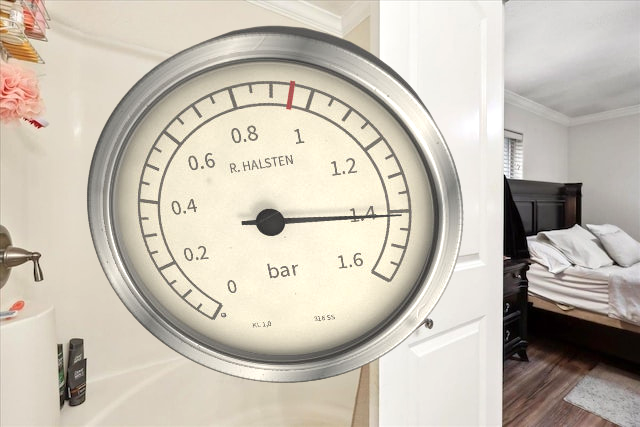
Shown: bar 1.4
